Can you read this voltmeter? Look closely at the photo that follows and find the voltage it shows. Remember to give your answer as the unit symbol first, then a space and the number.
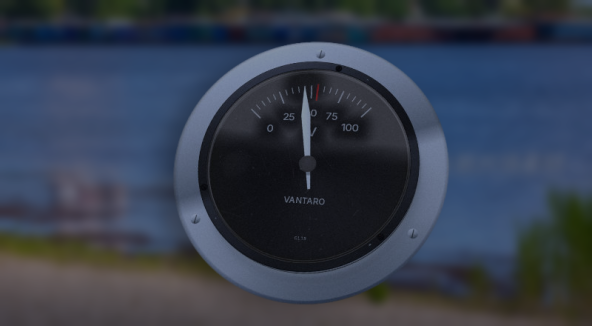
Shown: V 45
